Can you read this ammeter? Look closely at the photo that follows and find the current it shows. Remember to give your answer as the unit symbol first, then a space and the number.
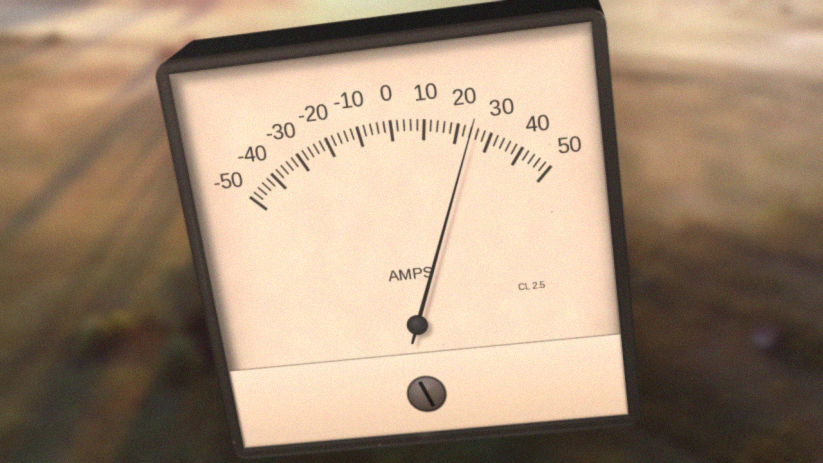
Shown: A 24
